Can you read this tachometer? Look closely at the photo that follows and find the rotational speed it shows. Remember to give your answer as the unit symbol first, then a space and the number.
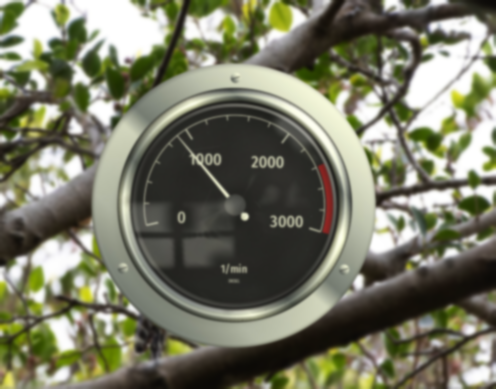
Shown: rpm 900
